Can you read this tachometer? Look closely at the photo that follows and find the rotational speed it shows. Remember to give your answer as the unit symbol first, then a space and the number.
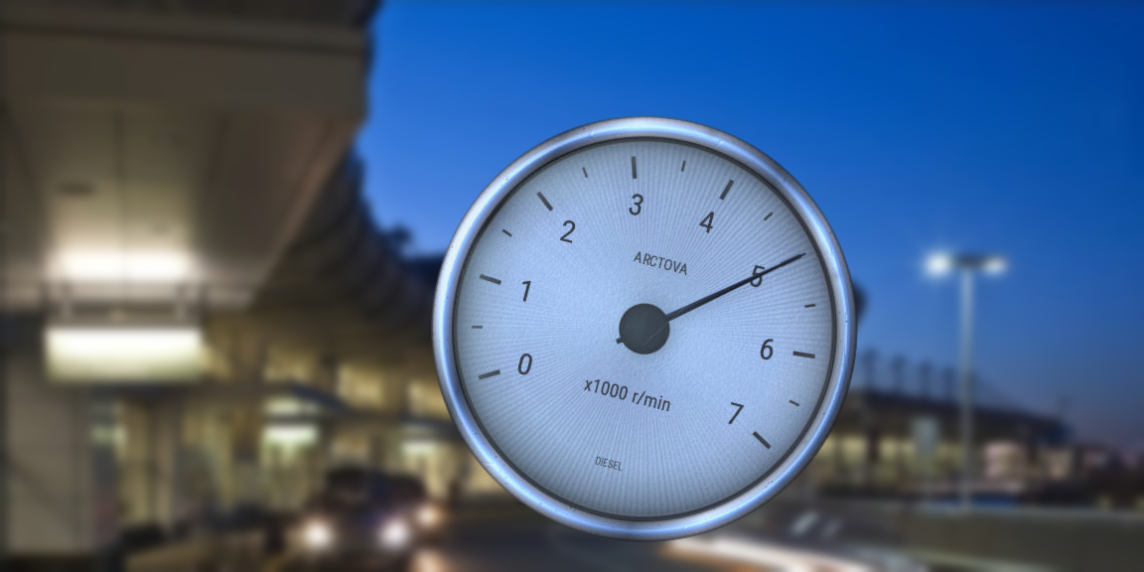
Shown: rpm 5000
